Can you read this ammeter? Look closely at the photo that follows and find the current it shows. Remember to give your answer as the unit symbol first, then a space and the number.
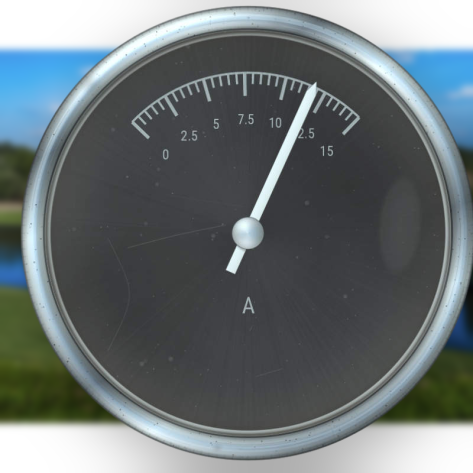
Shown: A 11.75
